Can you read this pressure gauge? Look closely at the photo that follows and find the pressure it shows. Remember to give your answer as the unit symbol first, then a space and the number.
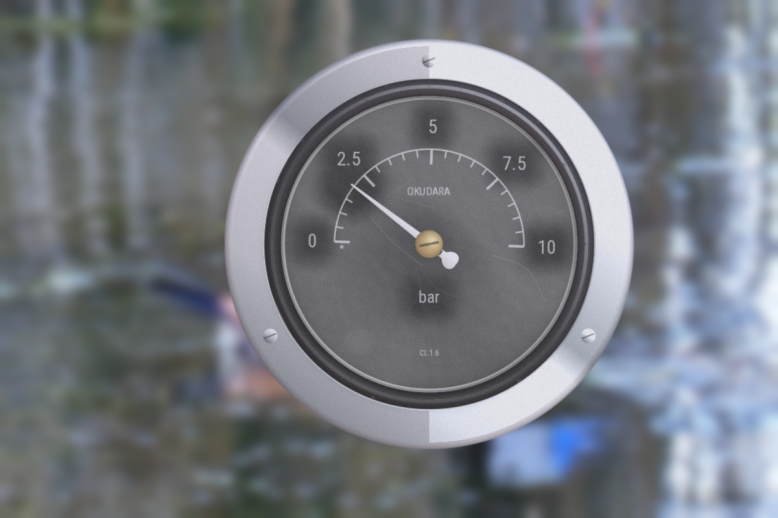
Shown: bar 2
